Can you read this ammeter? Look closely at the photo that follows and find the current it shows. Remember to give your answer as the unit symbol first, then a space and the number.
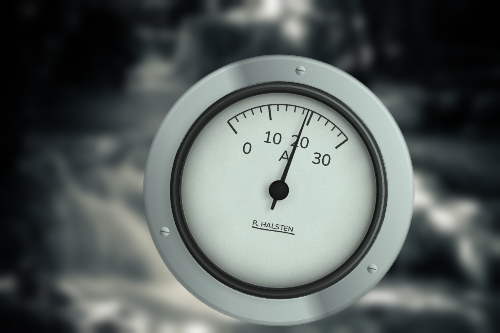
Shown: A 19
